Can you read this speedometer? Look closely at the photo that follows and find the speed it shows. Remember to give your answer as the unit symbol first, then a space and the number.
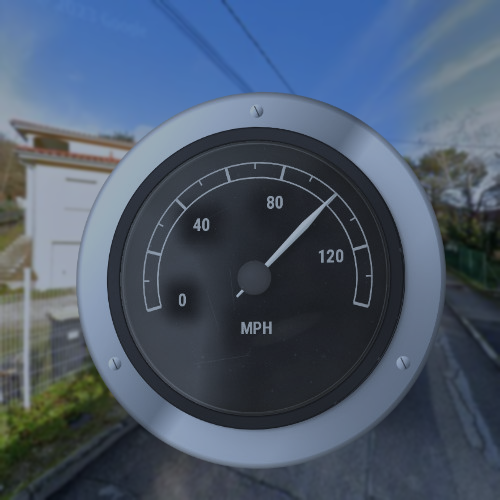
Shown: mph 100
